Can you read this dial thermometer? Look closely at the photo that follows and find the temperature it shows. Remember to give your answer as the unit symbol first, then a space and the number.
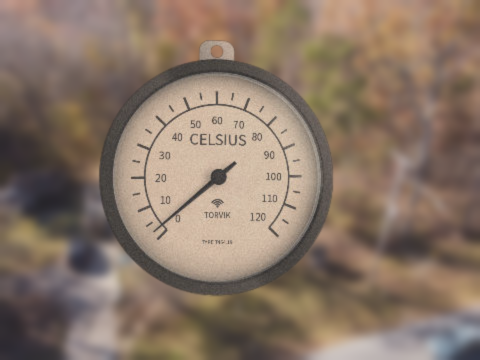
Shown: °C 2.5
